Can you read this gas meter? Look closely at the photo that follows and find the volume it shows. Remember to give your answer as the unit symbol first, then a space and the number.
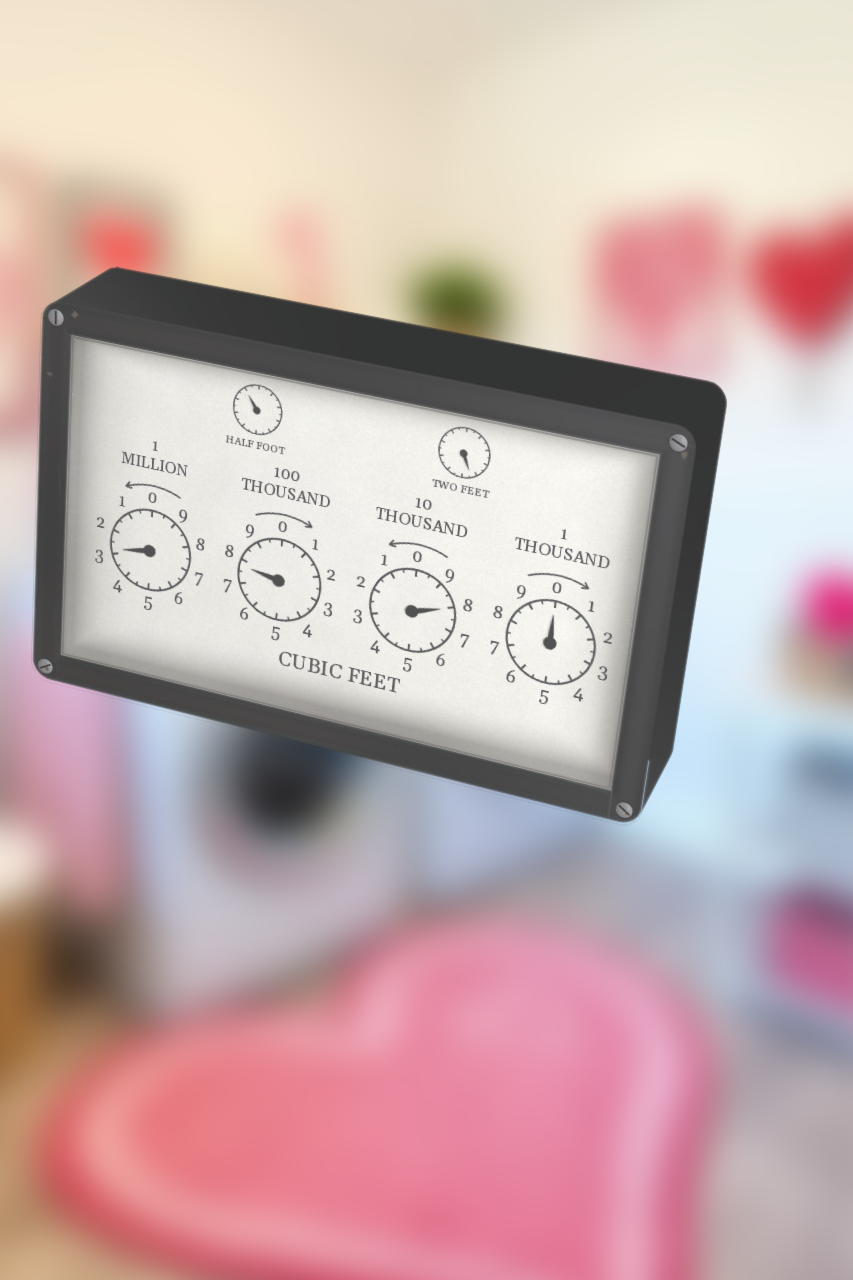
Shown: ft³ 278000
